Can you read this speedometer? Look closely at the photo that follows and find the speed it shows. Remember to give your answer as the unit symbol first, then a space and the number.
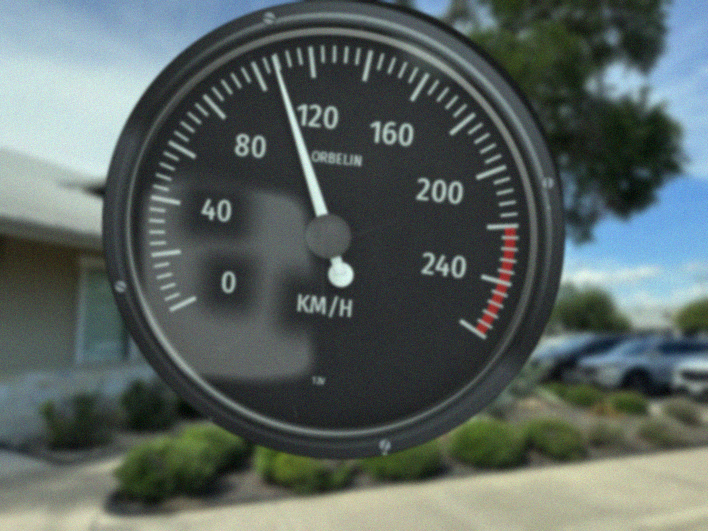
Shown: km/h 108
